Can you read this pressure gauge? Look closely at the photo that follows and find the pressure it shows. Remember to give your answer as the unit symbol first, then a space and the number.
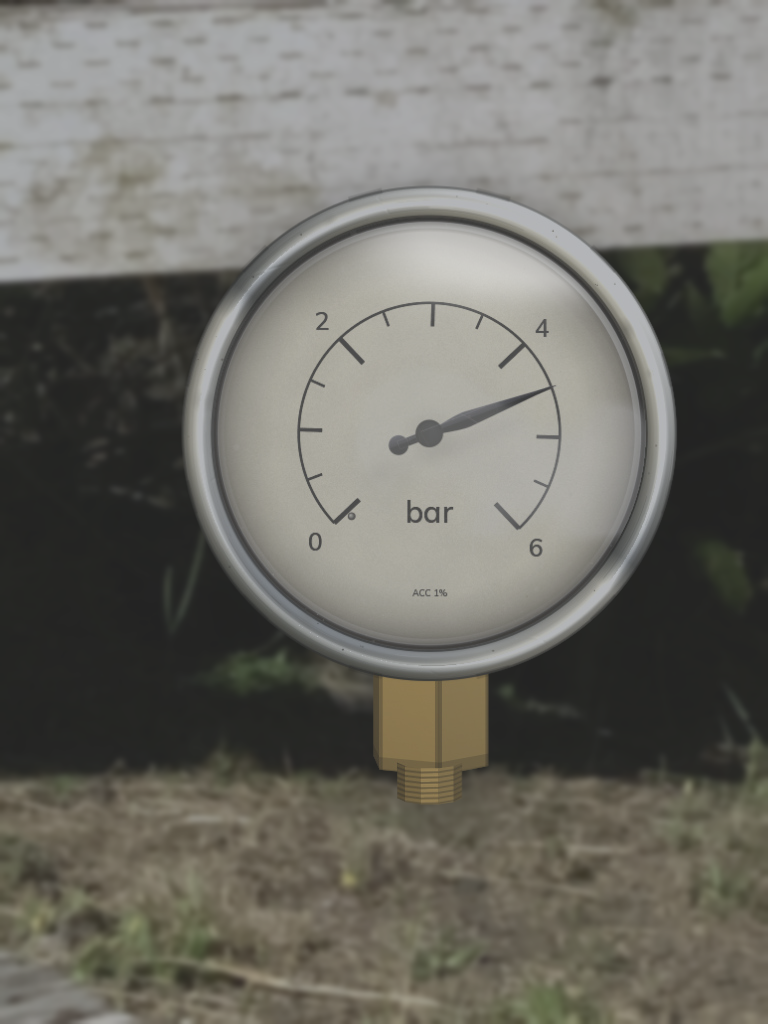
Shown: bar 4.5
